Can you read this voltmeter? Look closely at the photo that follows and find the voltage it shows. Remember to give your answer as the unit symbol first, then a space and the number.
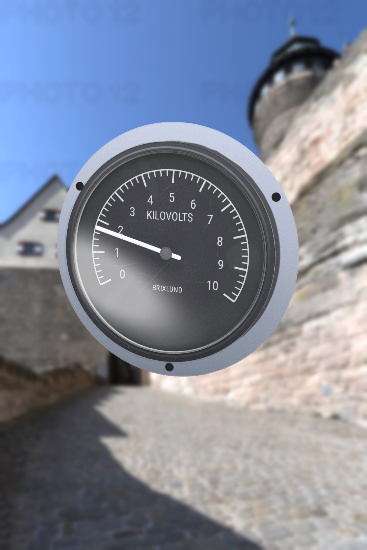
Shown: kV 1.8
